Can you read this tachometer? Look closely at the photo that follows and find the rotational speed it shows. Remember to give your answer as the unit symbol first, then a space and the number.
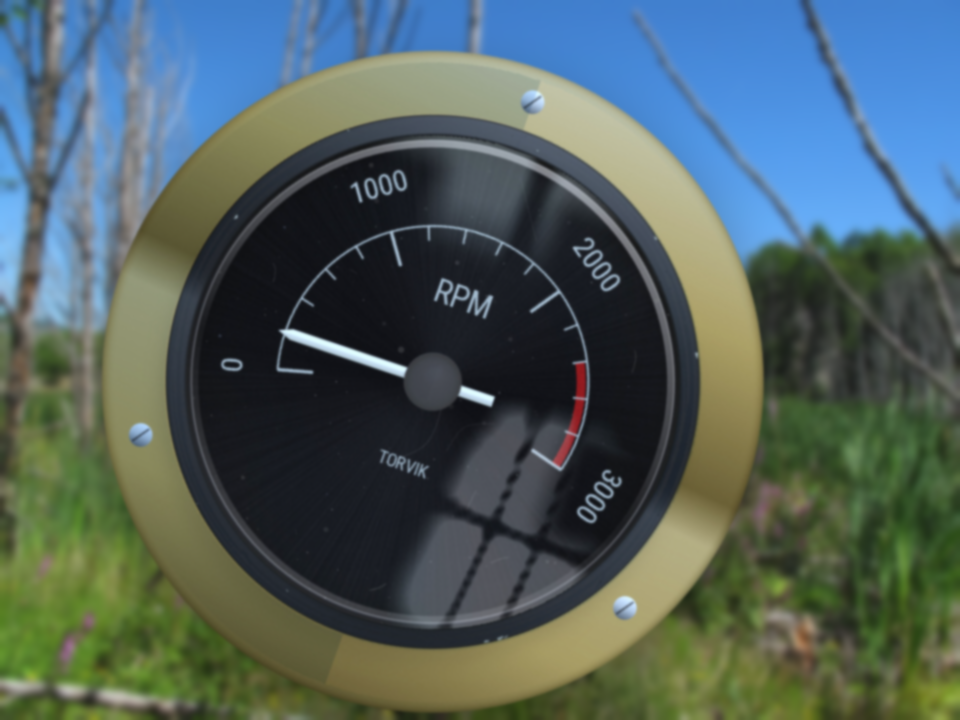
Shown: rpm 200
